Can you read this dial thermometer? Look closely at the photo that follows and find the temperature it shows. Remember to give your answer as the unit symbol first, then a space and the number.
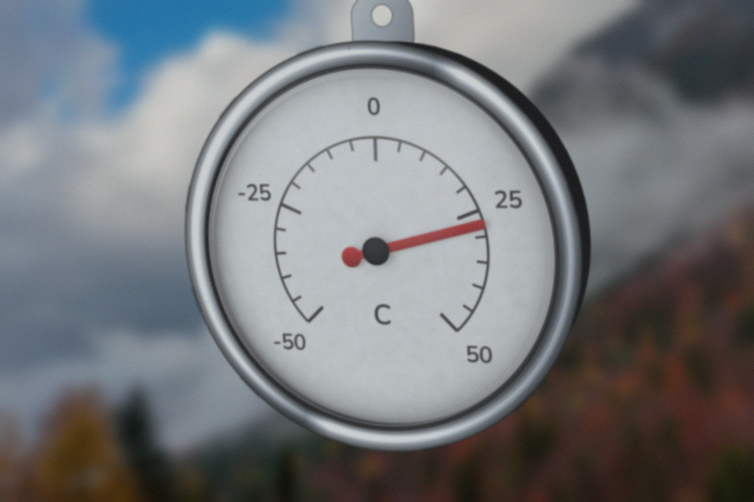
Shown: °C 27.5
